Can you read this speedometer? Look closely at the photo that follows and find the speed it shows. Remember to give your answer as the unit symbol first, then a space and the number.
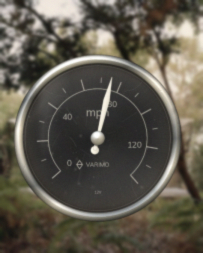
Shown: mph 75
